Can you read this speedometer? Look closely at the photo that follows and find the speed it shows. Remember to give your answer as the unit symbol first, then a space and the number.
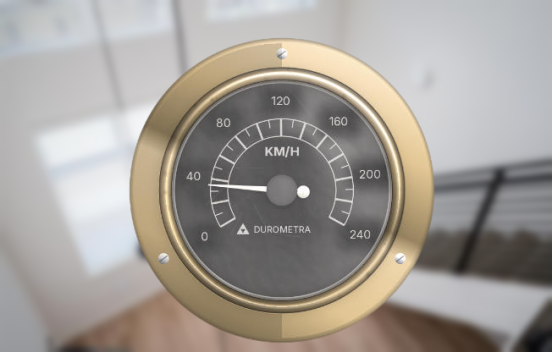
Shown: km/h 35
